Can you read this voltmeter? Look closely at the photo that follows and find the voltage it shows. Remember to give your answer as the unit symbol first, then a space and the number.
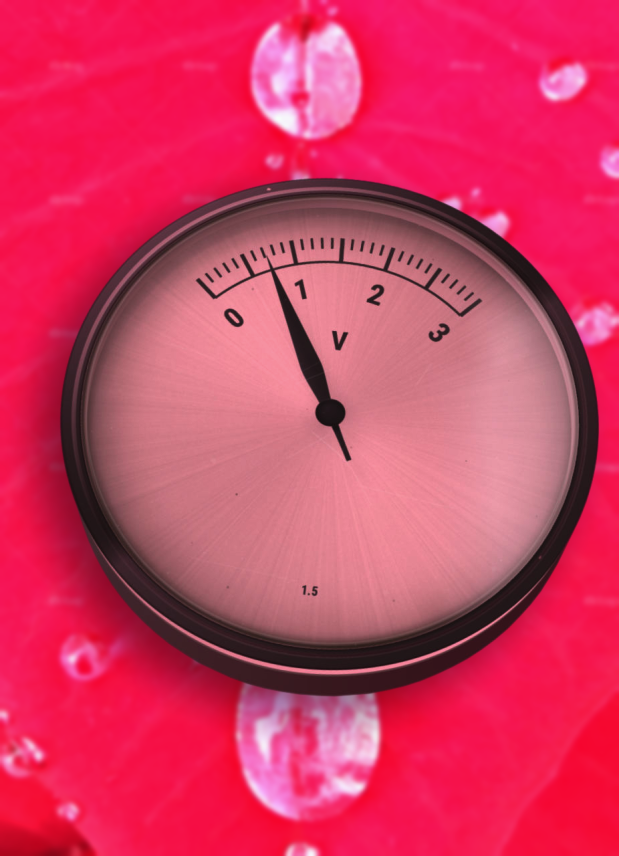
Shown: V 0.7
